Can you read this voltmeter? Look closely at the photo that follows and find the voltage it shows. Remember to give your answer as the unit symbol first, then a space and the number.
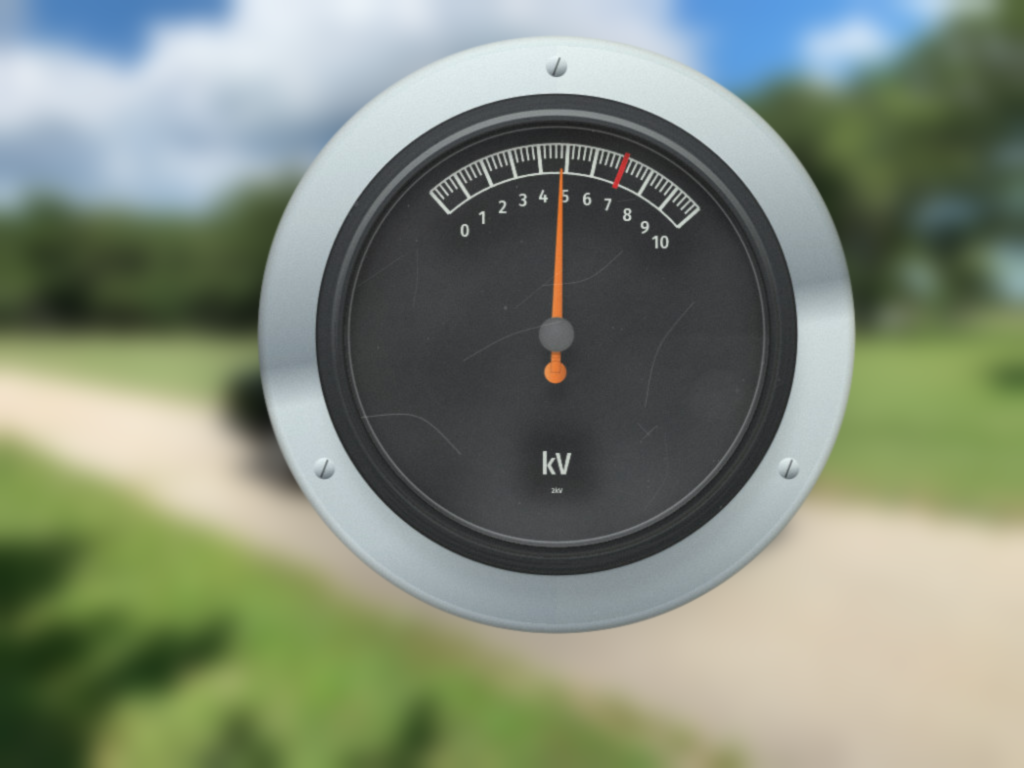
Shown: kV 4.8
